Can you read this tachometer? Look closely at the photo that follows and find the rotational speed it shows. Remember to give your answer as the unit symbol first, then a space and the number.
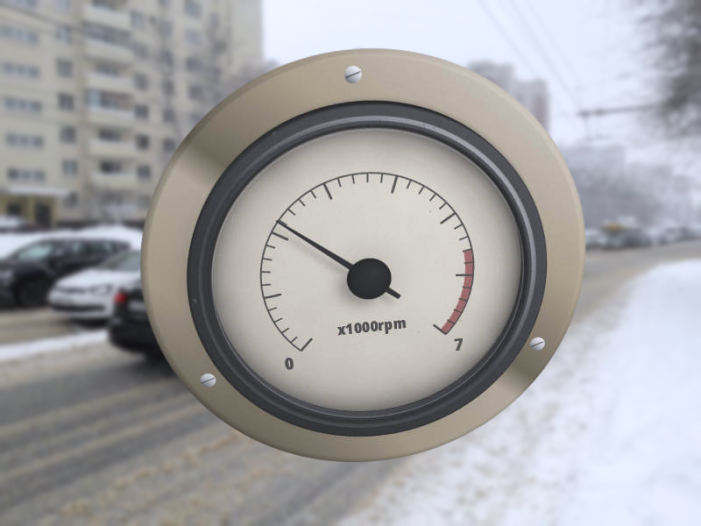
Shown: rpm 2200
